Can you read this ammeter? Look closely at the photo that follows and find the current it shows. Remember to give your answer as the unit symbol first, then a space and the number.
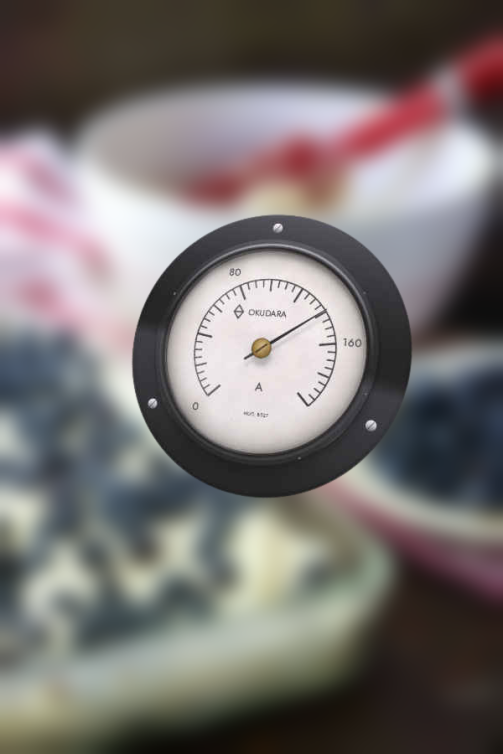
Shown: A 140
